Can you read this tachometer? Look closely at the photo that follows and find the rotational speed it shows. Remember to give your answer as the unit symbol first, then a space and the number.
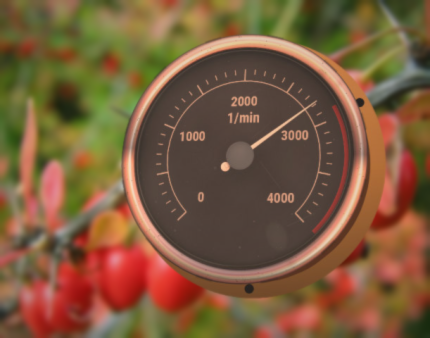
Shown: rpm 2800
